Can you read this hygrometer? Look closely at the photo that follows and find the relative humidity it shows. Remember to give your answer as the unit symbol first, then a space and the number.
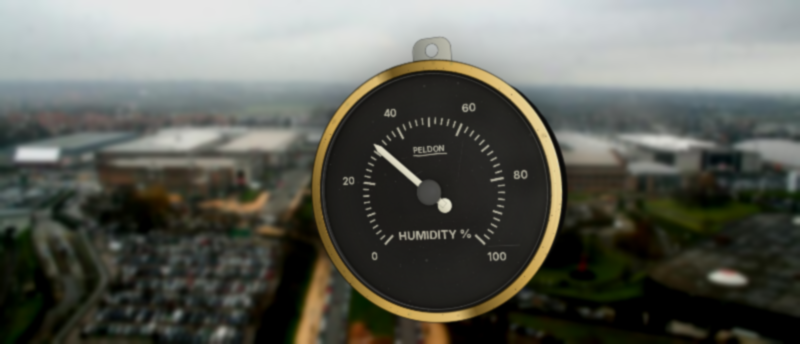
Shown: % 32
